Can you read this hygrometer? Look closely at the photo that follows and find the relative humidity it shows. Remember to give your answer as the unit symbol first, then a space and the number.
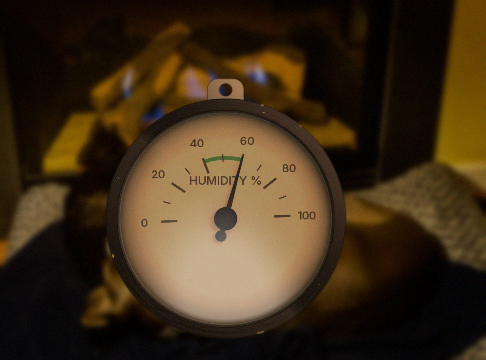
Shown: % 60
